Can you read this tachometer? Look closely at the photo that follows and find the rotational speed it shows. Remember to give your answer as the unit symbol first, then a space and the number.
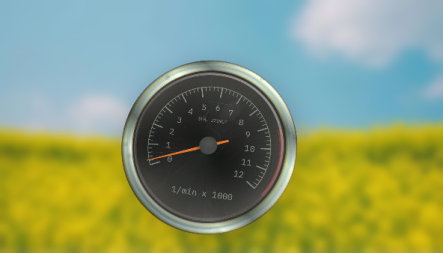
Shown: rpm 200
